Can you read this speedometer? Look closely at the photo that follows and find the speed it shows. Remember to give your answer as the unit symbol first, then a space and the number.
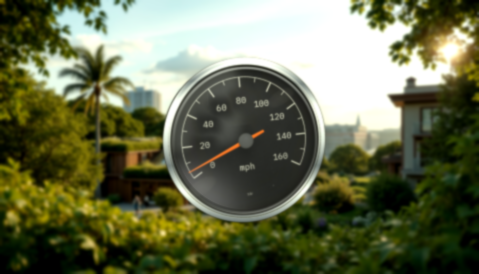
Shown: mph 5
